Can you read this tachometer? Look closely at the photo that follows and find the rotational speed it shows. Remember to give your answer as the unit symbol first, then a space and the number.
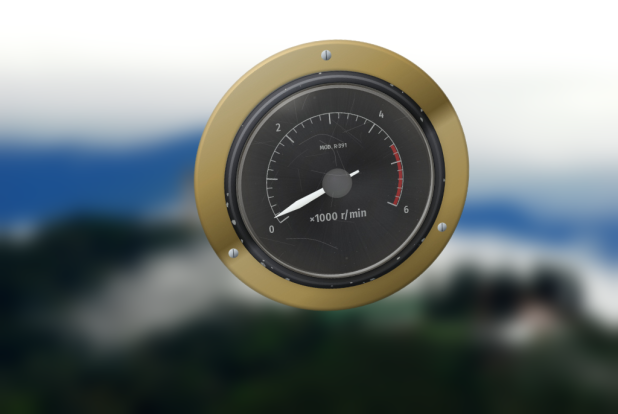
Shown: rpm 200
